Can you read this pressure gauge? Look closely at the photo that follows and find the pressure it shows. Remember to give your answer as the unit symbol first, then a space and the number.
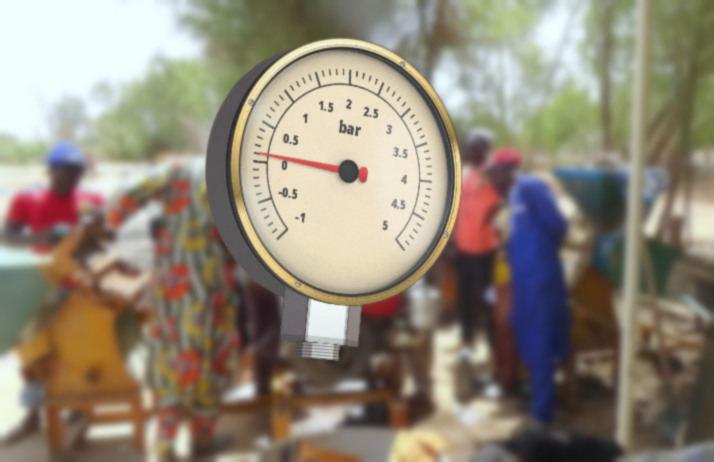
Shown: bar 0.1
